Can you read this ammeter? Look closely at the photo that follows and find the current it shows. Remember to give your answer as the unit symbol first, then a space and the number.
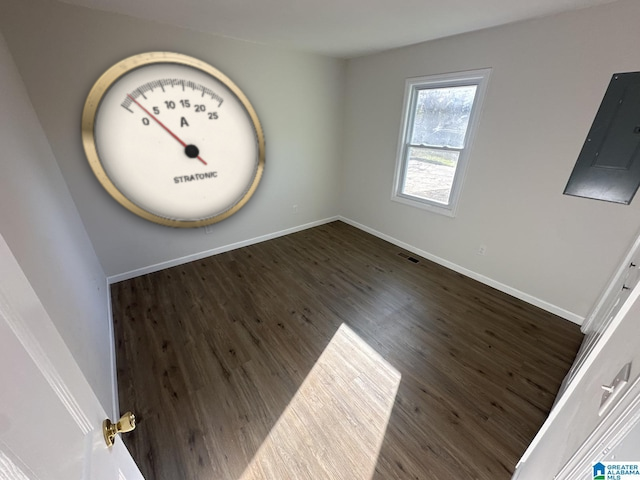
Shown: A 2.5
